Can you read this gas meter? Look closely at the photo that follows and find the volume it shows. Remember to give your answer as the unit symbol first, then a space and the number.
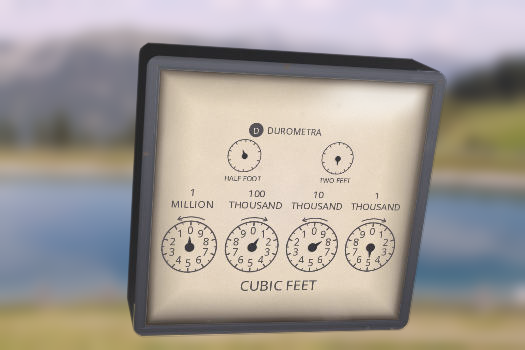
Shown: ft³ 8500
